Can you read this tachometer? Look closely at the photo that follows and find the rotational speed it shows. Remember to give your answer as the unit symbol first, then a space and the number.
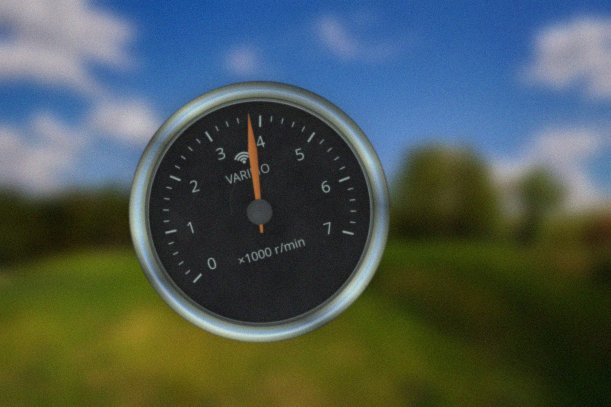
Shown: rpm 3800
